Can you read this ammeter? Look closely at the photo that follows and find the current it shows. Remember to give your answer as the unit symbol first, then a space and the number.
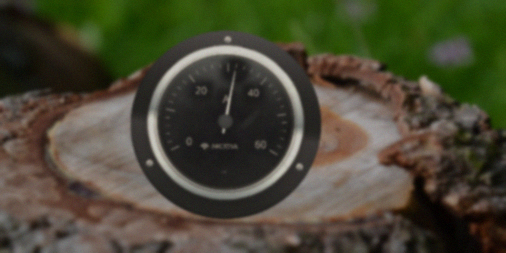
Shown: A 32
